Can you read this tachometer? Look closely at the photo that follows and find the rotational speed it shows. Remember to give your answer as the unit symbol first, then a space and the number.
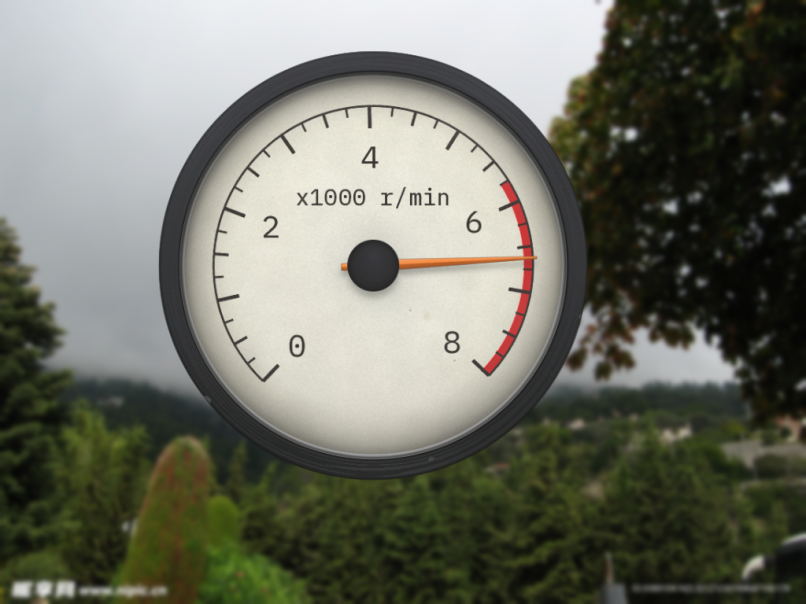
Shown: rpm 6625
